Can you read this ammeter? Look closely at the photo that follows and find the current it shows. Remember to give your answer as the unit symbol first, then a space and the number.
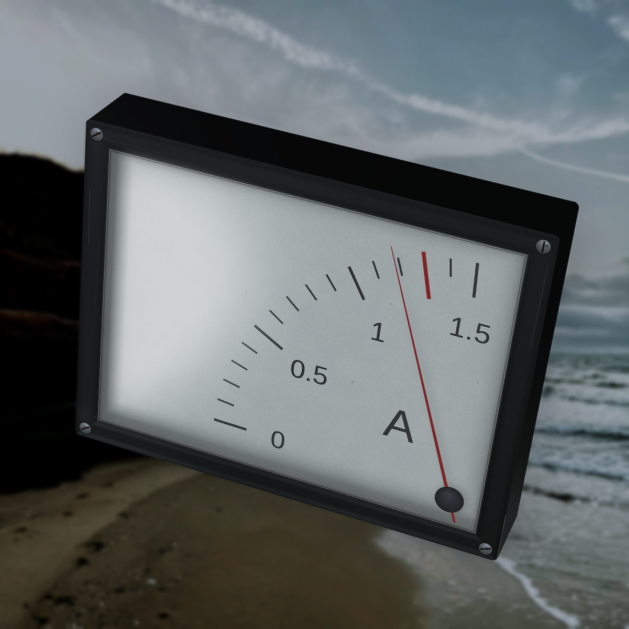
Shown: A 1.2
